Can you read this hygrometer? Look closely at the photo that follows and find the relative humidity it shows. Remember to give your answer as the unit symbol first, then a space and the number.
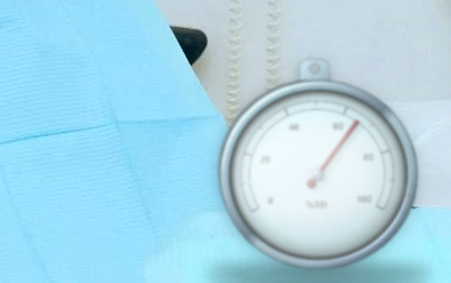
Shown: % 65
